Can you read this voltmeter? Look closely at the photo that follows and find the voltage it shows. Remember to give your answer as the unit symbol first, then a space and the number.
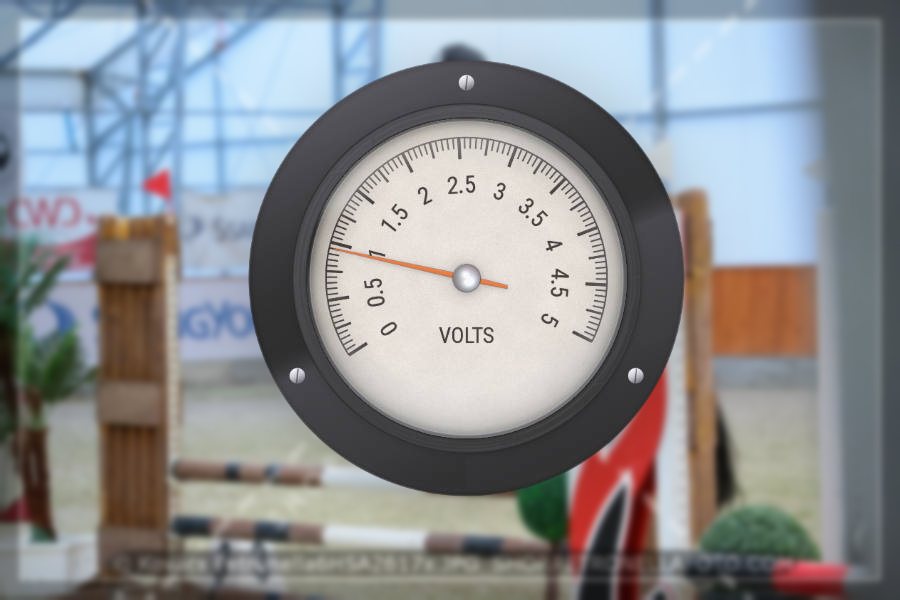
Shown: V 0.95
